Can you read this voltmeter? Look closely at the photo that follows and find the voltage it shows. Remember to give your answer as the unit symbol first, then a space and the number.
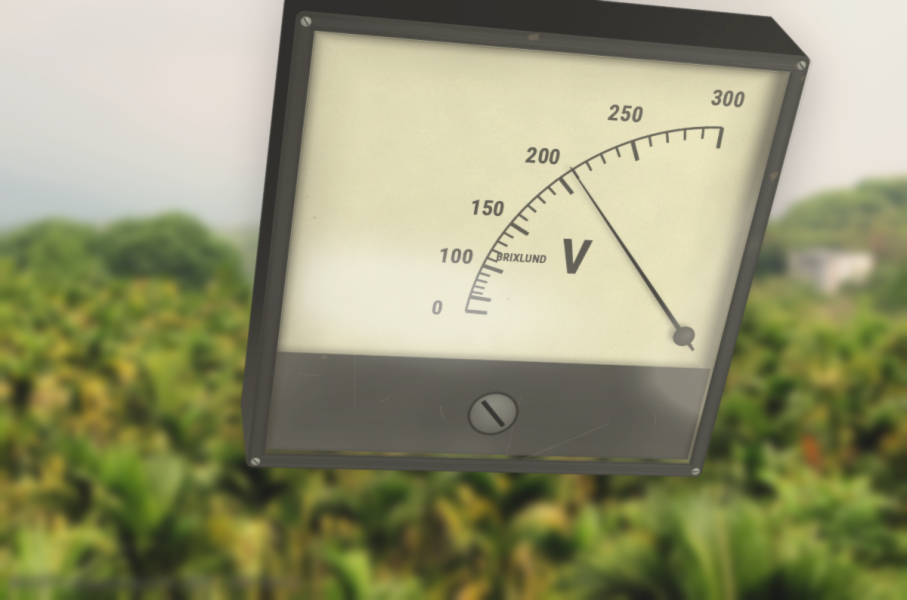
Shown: V 210
